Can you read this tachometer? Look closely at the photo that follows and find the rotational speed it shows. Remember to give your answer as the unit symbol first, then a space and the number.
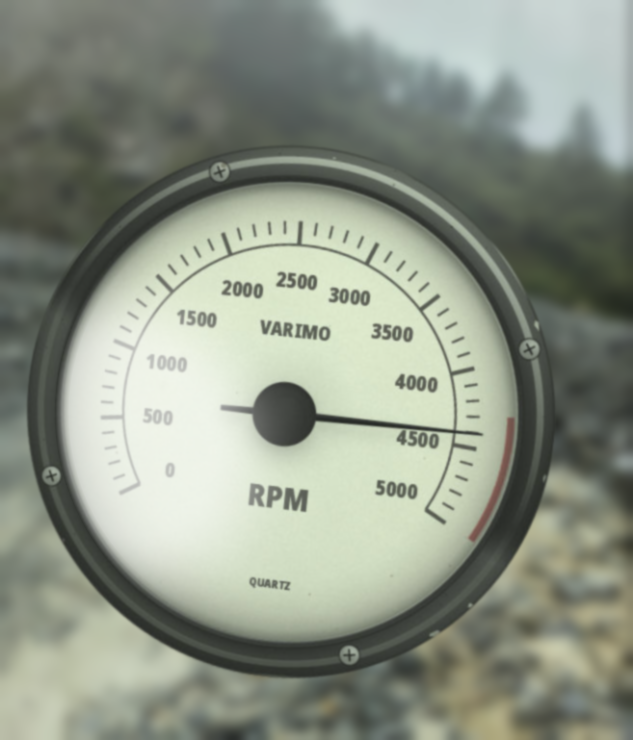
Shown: rpm 4400
